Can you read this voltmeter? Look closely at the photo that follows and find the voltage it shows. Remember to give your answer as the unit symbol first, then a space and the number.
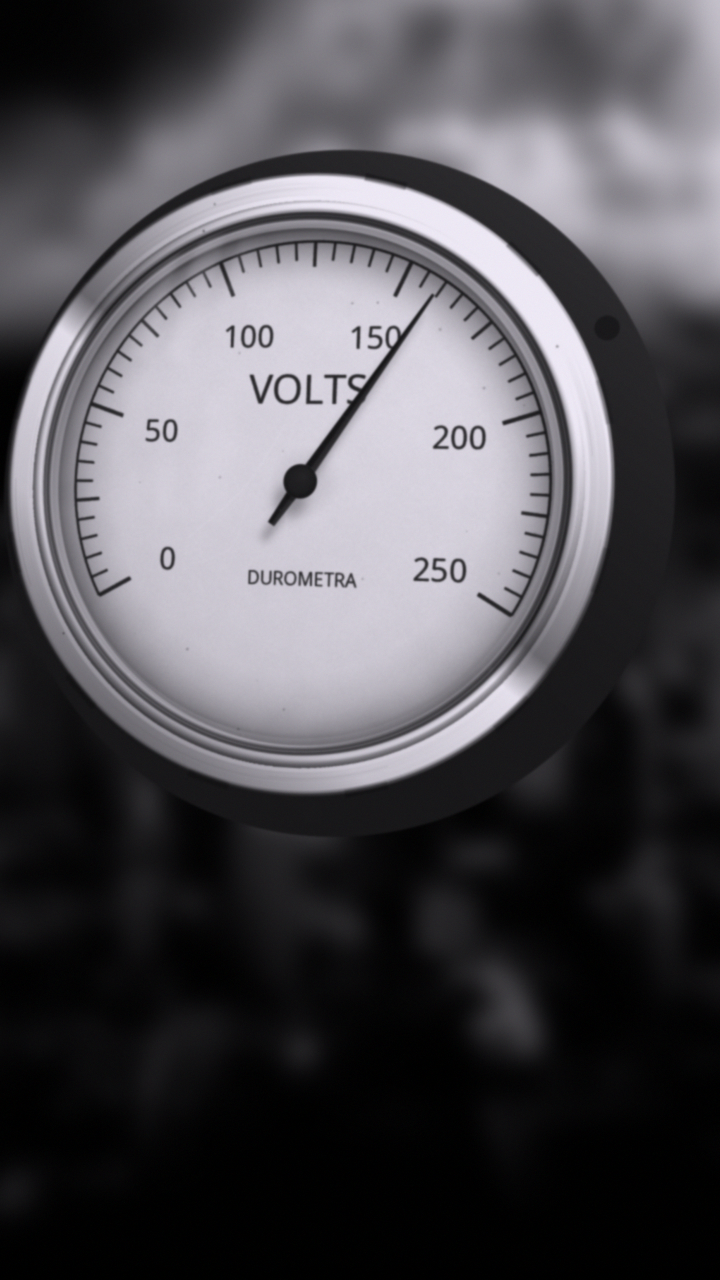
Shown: V 160
